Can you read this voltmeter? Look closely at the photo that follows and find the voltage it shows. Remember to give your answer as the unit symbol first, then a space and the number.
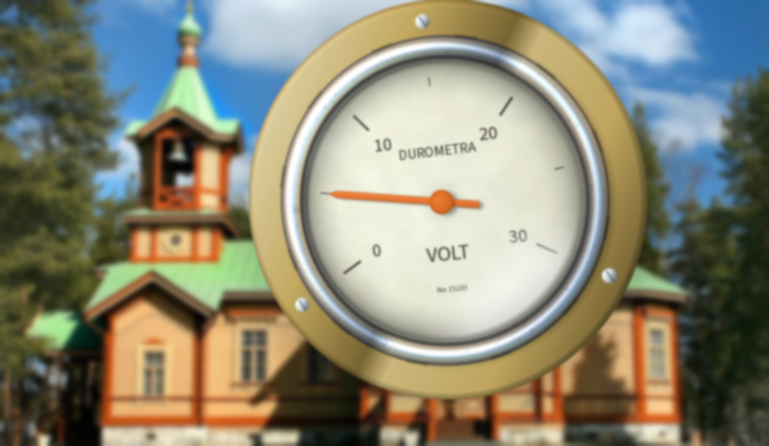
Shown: V 5
